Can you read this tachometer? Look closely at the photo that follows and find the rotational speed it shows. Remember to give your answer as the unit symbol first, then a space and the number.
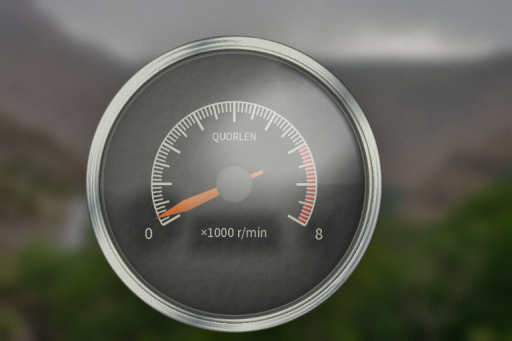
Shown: rpm 200
